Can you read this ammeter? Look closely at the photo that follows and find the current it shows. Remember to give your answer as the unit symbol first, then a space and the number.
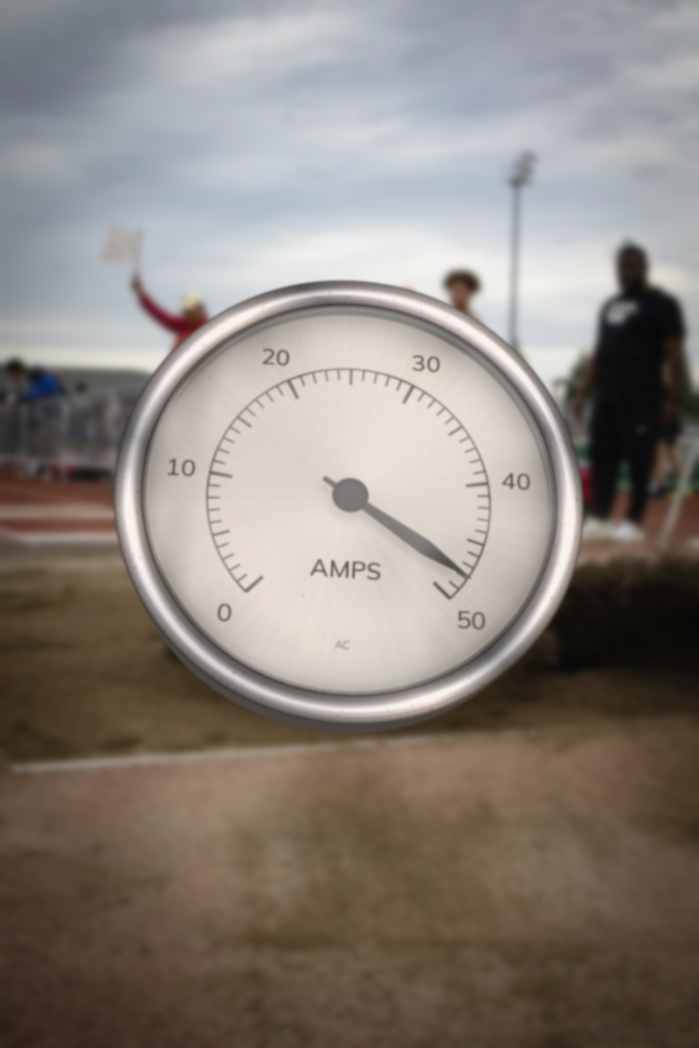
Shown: A 48
